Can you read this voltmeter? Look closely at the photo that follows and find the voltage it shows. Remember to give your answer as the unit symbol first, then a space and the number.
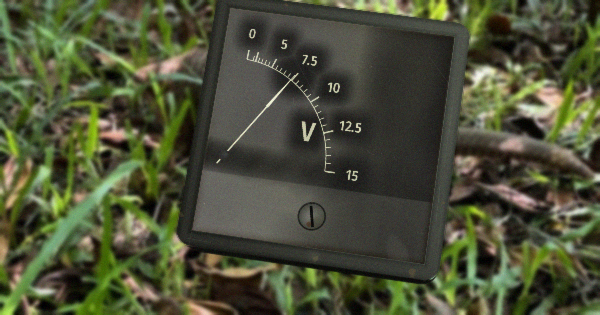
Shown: V 7.5
